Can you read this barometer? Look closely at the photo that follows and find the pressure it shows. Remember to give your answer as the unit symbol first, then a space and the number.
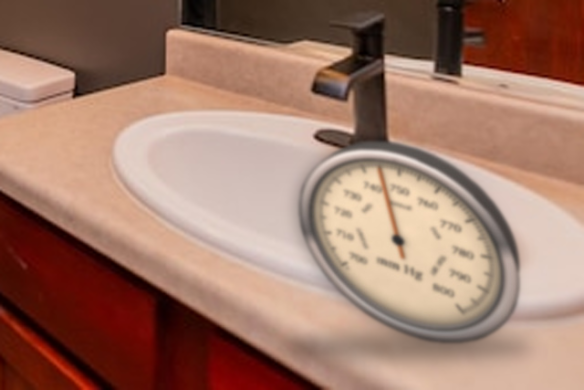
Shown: mmHg 745
